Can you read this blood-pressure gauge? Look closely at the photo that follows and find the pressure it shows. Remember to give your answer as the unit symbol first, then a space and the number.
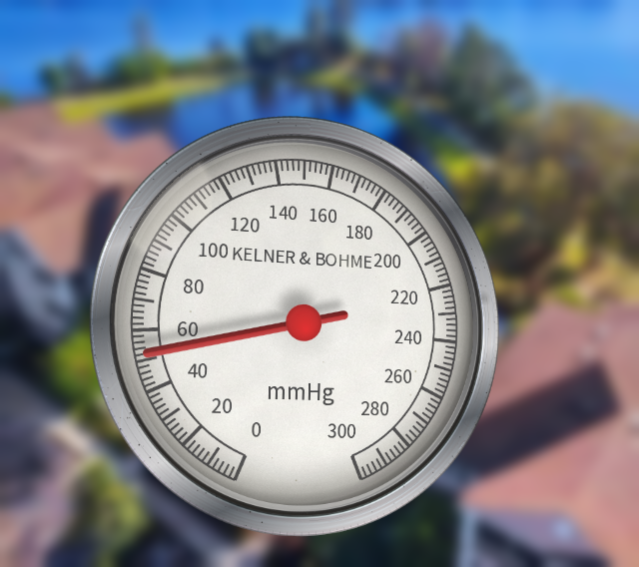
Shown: mmHg 52
